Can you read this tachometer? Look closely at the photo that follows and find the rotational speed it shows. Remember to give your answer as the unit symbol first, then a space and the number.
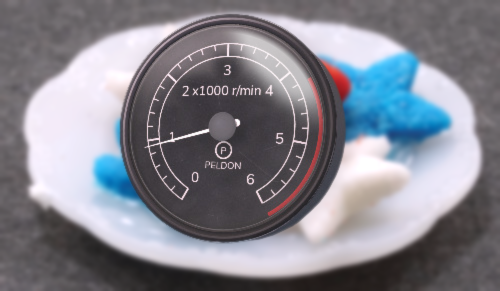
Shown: rpm 900
